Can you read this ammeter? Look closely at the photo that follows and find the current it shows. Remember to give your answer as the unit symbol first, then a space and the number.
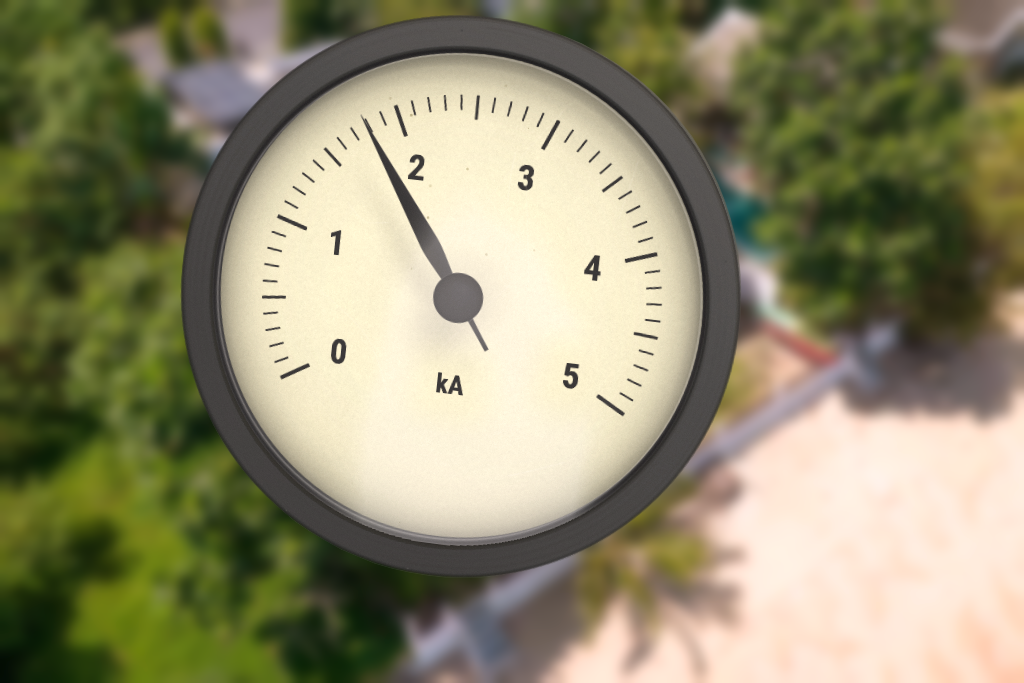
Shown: kA 1.8
